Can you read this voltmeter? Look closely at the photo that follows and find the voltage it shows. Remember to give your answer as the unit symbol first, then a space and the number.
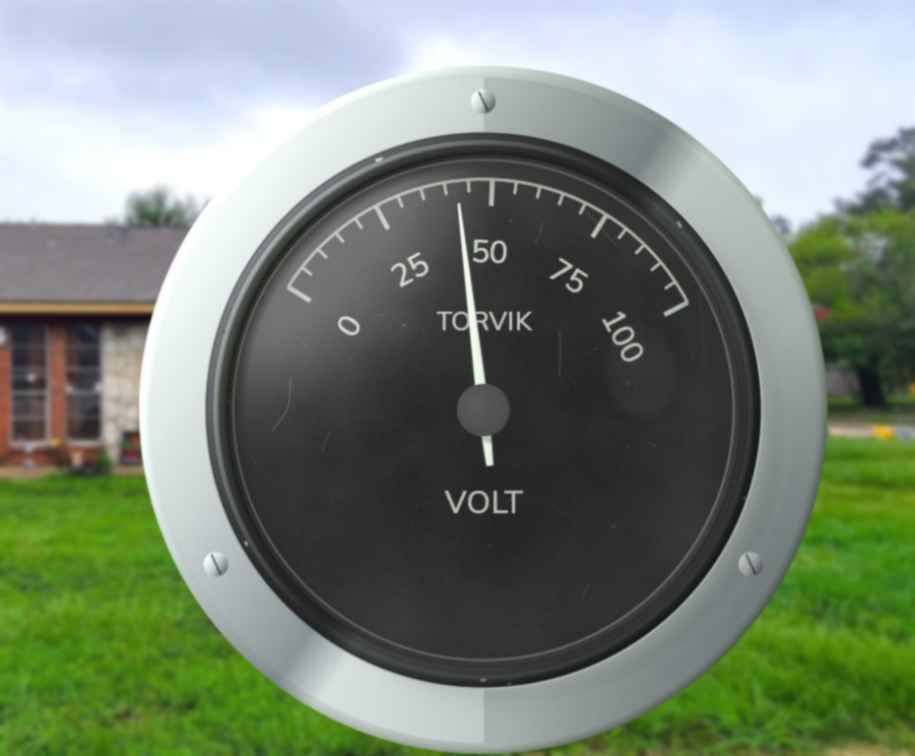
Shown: V 42.5
